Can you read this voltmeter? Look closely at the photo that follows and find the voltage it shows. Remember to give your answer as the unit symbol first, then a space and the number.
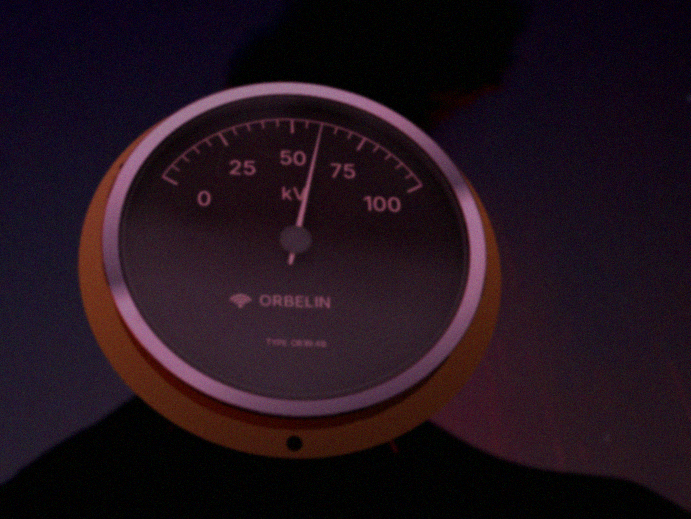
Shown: kV 60
